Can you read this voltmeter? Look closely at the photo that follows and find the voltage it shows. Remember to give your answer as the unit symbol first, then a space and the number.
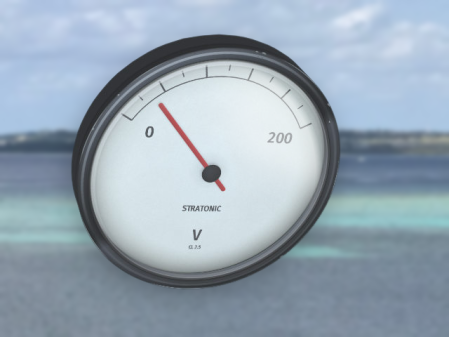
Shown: V 30
